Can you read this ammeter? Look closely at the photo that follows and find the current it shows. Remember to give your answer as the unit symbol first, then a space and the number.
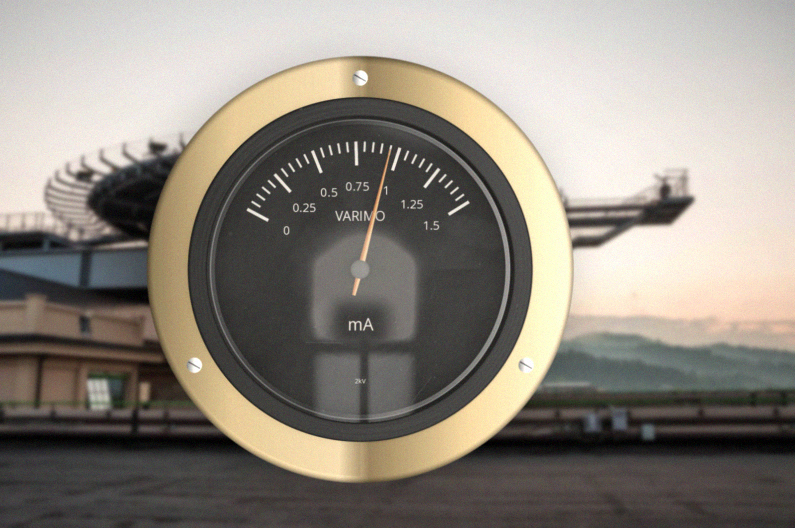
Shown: mA 0.95
